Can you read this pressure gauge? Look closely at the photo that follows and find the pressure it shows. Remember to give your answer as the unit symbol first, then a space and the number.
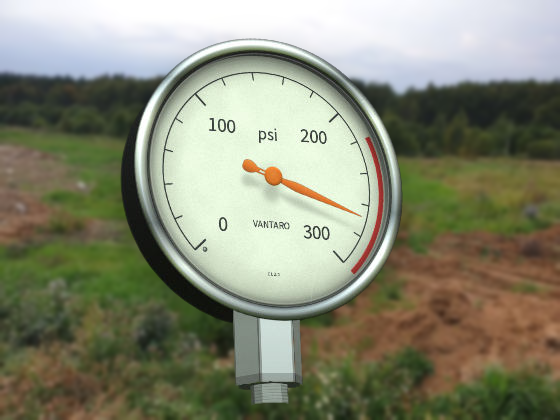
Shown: psi 270
